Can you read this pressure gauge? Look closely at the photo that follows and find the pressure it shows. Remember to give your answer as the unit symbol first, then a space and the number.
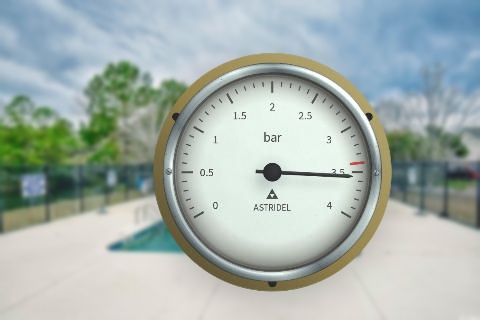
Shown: bar 3.55
